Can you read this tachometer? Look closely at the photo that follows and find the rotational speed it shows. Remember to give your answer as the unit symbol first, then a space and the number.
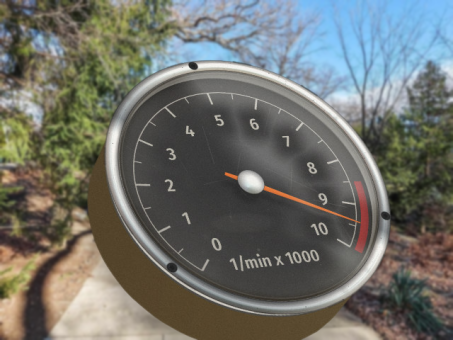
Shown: rpm 9500
